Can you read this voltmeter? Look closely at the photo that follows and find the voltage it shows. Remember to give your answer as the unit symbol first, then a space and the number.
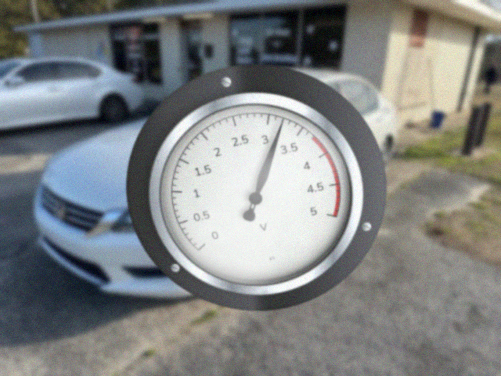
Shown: V 3.2
